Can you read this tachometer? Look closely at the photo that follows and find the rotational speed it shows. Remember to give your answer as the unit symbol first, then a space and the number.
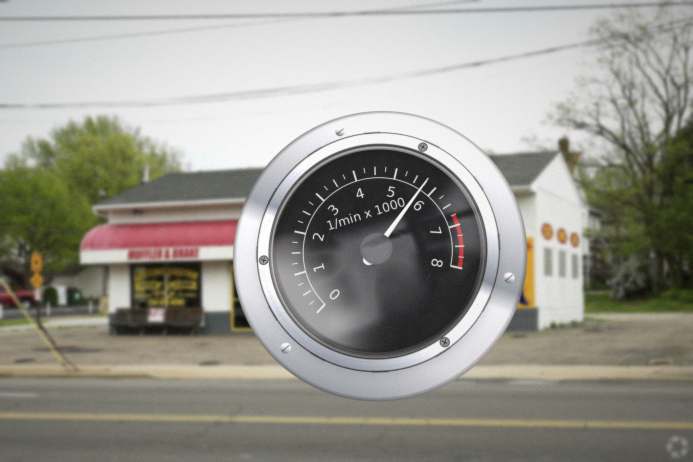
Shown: rpm 5750
